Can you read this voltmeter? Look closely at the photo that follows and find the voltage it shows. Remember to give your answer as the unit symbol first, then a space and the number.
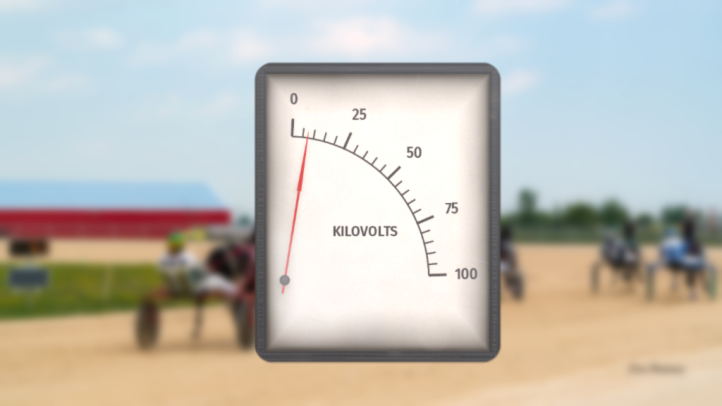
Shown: kV 7.5
